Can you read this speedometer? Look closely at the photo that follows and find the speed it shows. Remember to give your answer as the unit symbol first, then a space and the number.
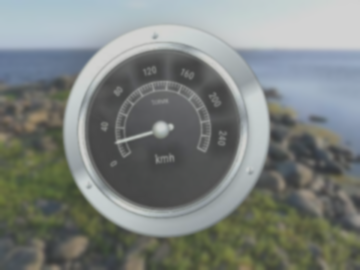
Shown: km/h 20
